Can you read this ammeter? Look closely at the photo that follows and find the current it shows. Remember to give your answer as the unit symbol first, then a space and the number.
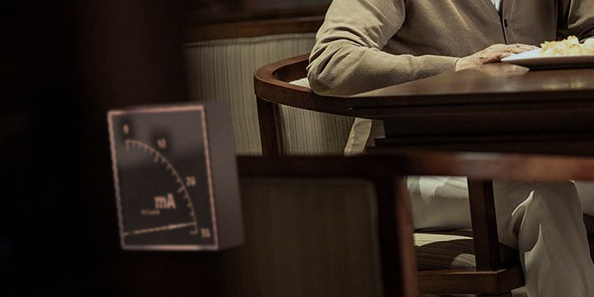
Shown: mA 28
